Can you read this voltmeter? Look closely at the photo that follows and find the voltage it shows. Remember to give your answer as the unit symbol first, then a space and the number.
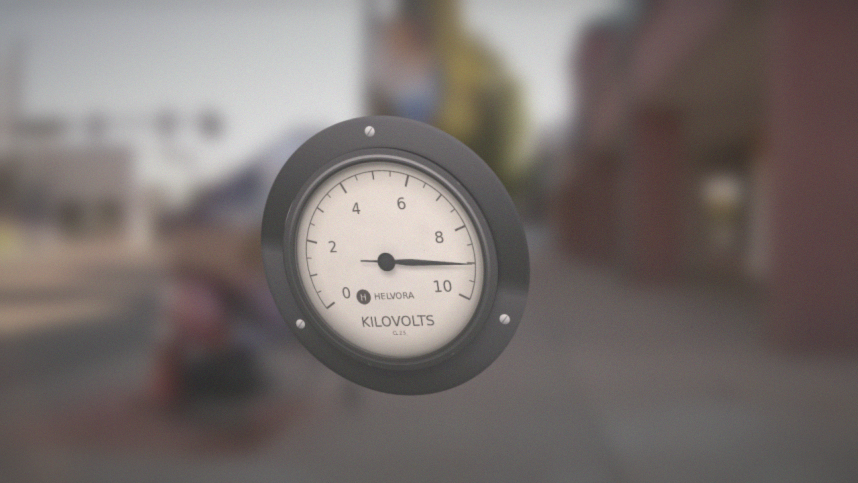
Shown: kV 9
